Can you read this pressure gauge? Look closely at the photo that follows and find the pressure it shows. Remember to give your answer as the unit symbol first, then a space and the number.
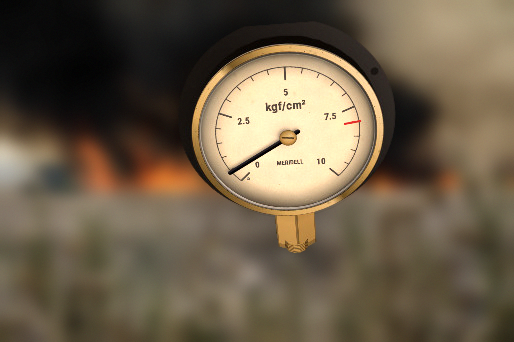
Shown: kg/cm² 0.5
